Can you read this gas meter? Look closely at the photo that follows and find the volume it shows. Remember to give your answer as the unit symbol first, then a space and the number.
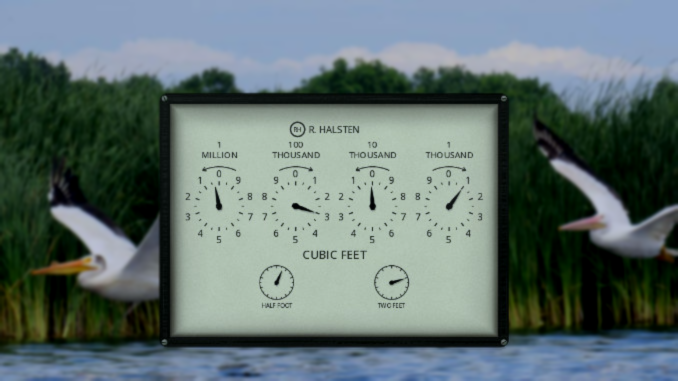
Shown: ft³ 30100
